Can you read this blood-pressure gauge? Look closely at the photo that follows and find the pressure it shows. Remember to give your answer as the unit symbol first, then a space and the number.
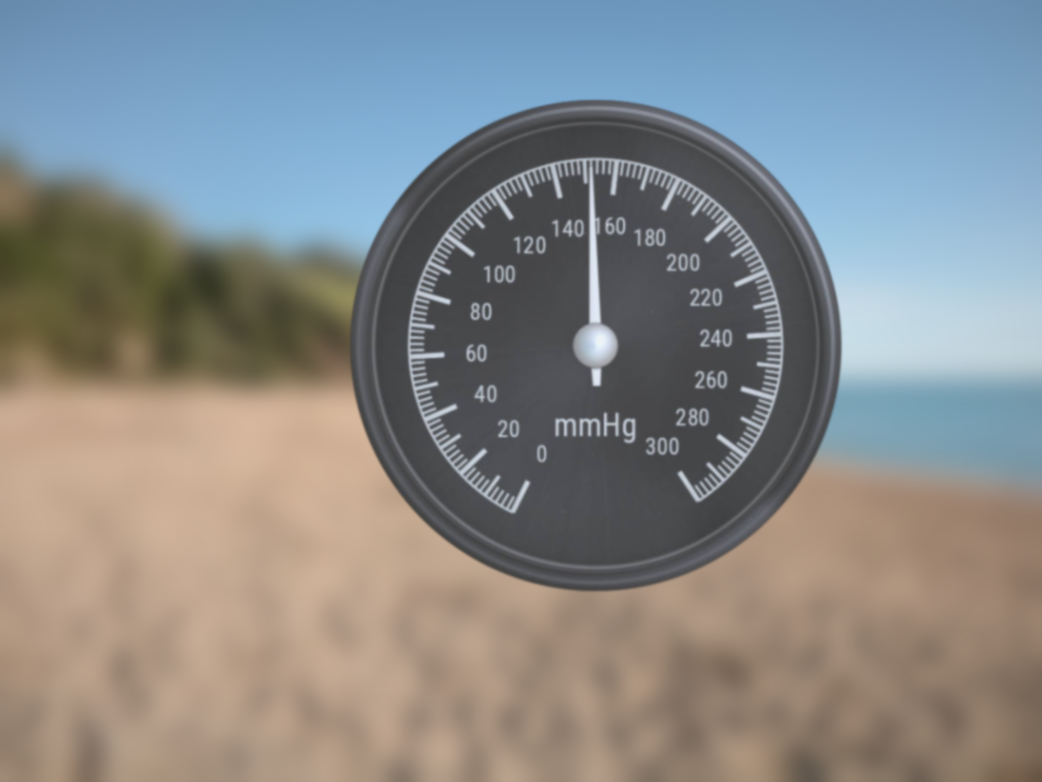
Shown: mmHg 152
